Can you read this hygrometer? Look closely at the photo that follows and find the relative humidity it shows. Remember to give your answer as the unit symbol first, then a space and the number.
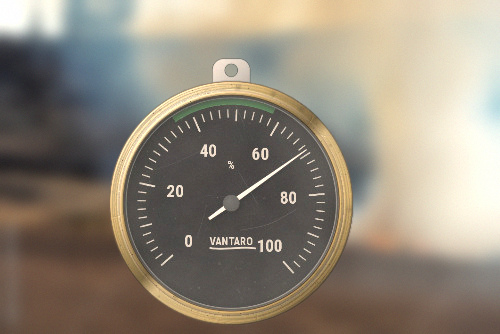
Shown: % 69
